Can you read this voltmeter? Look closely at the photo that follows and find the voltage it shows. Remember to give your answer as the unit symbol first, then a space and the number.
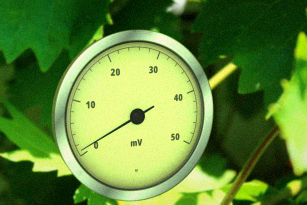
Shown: mV 1
